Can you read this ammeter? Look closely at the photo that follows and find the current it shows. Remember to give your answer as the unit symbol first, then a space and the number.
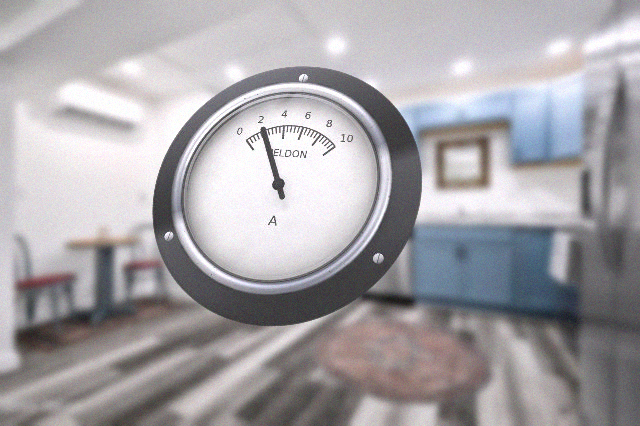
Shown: A 2
